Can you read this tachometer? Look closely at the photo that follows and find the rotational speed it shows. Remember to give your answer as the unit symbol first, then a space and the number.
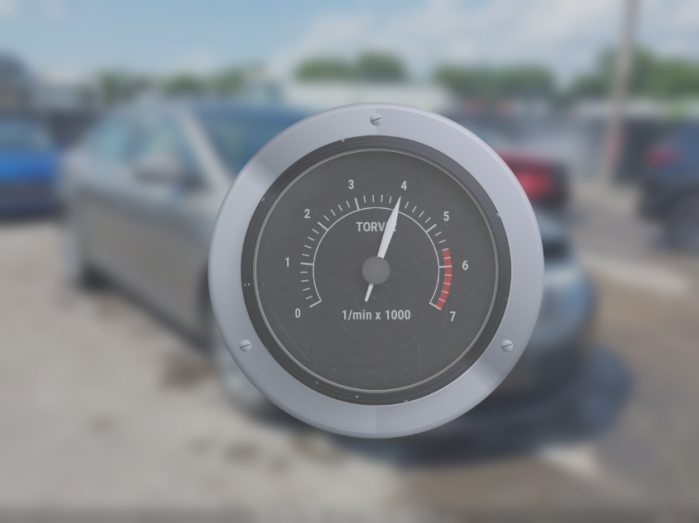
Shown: rpm 4000
